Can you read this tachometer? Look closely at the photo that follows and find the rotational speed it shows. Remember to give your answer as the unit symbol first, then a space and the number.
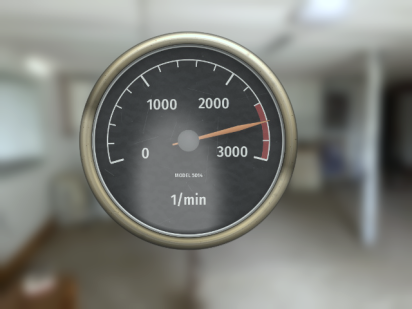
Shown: rpm 2600
